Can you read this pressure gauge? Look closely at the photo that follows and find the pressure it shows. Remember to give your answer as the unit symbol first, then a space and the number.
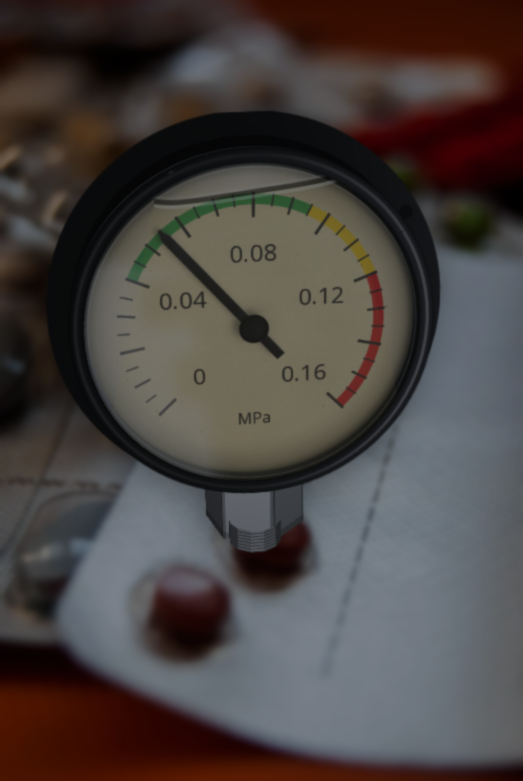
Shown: MPa 0.055
